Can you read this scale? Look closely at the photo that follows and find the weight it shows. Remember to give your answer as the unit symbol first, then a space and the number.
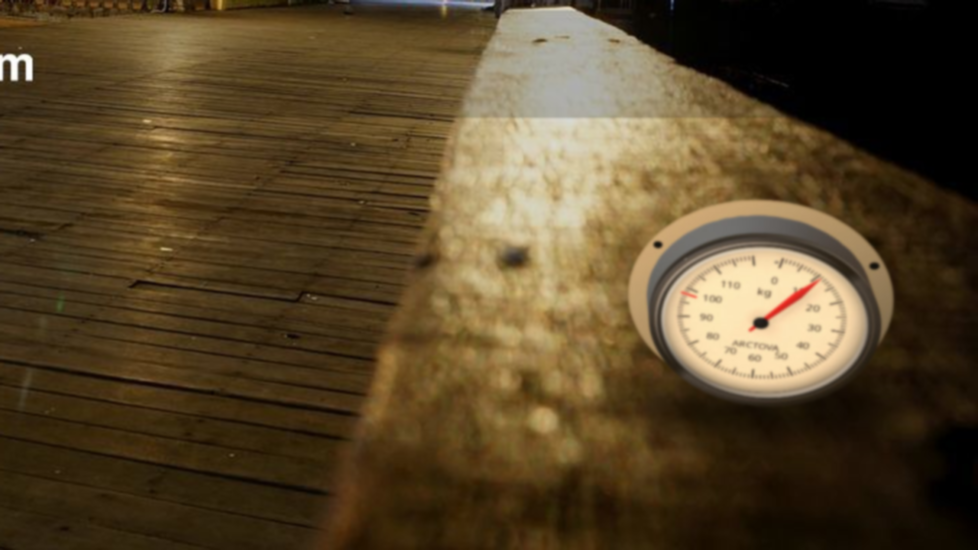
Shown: kg 10
